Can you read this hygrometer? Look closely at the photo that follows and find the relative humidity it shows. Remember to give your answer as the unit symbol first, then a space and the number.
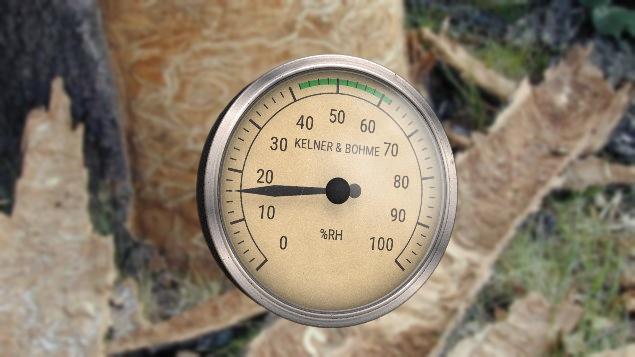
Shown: % 16
